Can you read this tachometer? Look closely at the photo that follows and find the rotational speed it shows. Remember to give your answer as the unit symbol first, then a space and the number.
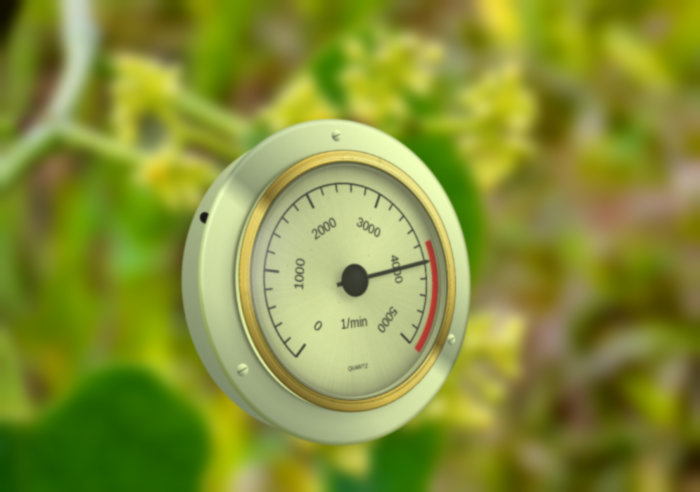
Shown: rpm 4000
